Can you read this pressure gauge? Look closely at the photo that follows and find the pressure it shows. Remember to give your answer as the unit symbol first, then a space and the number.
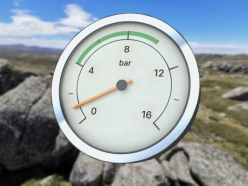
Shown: bar 1
